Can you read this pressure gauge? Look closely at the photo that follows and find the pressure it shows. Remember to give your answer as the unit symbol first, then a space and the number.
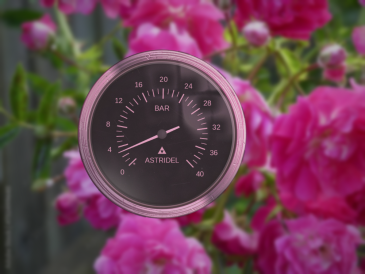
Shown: bar 3
